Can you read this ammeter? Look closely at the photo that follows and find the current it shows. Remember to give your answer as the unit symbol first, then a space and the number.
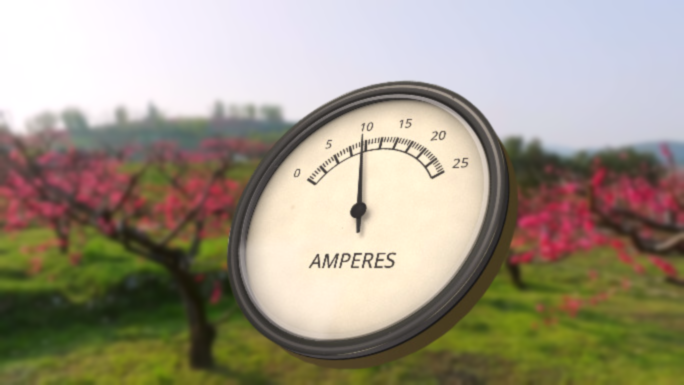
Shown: A 10
